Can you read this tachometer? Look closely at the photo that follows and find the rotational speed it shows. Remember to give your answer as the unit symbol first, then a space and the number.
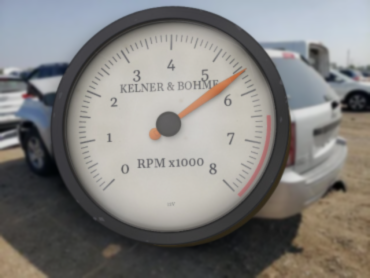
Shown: rpm 5600
